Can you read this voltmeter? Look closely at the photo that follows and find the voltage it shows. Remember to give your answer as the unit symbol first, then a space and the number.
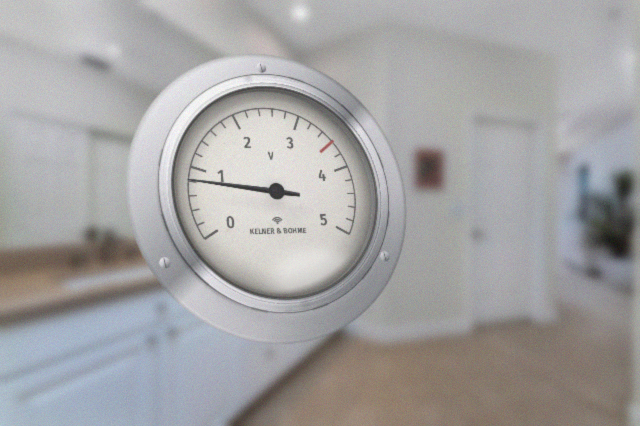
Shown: V 0.8
